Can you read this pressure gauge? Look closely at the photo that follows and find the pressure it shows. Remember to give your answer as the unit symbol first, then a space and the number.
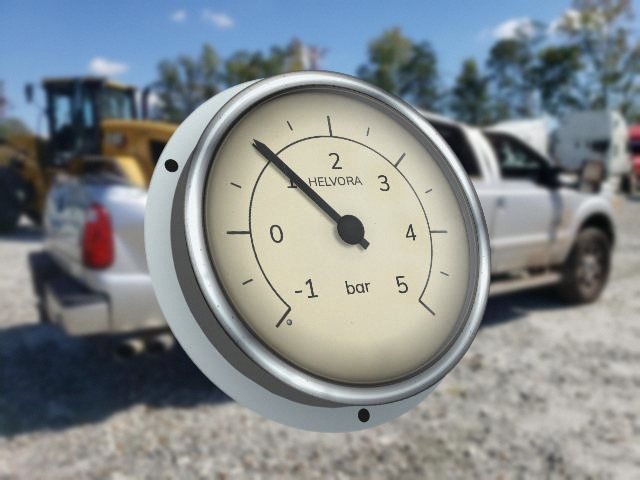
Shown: bar 1
